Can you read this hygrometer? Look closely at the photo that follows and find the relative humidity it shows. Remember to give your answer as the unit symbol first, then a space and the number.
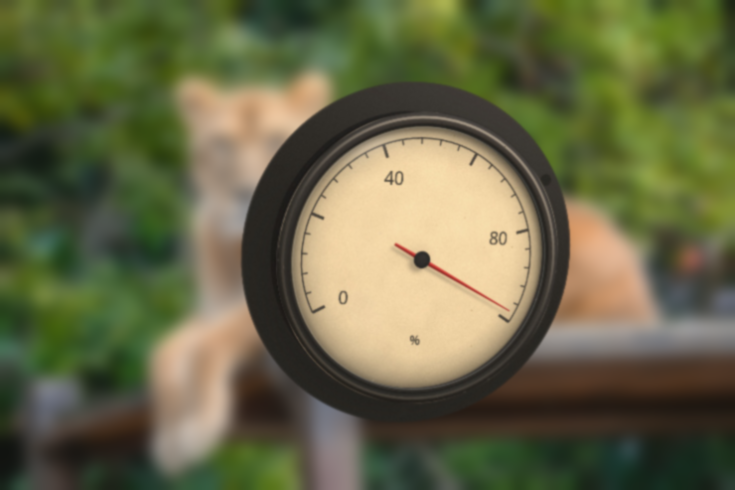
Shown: % 98
